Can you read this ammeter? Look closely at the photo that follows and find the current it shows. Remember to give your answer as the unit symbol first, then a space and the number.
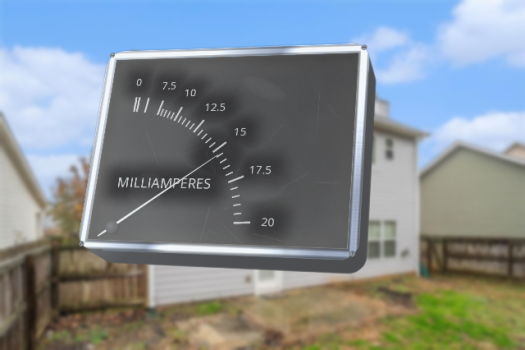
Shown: mA 15.5
